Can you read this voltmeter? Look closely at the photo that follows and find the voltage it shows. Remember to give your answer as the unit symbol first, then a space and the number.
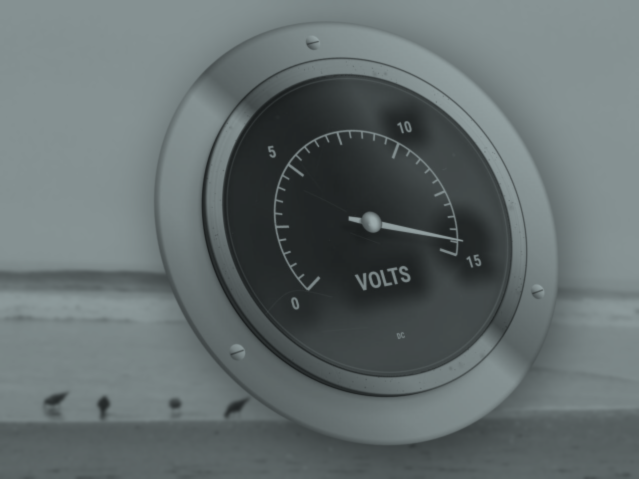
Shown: V 14.5
